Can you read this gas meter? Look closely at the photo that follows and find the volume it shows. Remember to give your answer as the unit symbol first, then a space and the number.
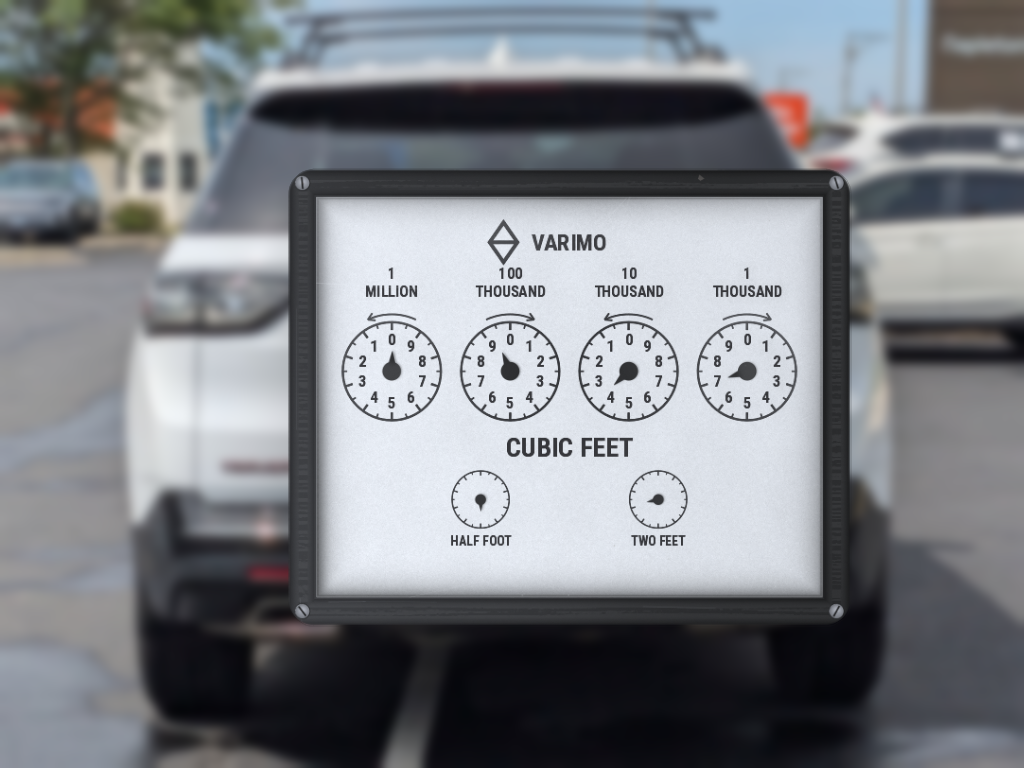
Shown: ft³ 993700
